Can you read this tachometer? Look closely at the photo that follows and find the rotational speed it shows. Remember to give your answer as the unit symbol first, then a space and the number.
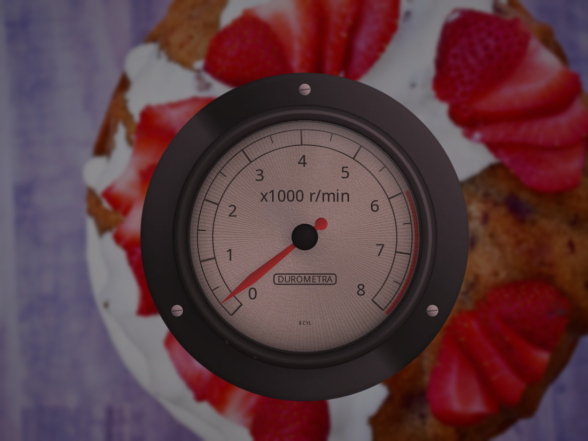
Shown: rpm 250
